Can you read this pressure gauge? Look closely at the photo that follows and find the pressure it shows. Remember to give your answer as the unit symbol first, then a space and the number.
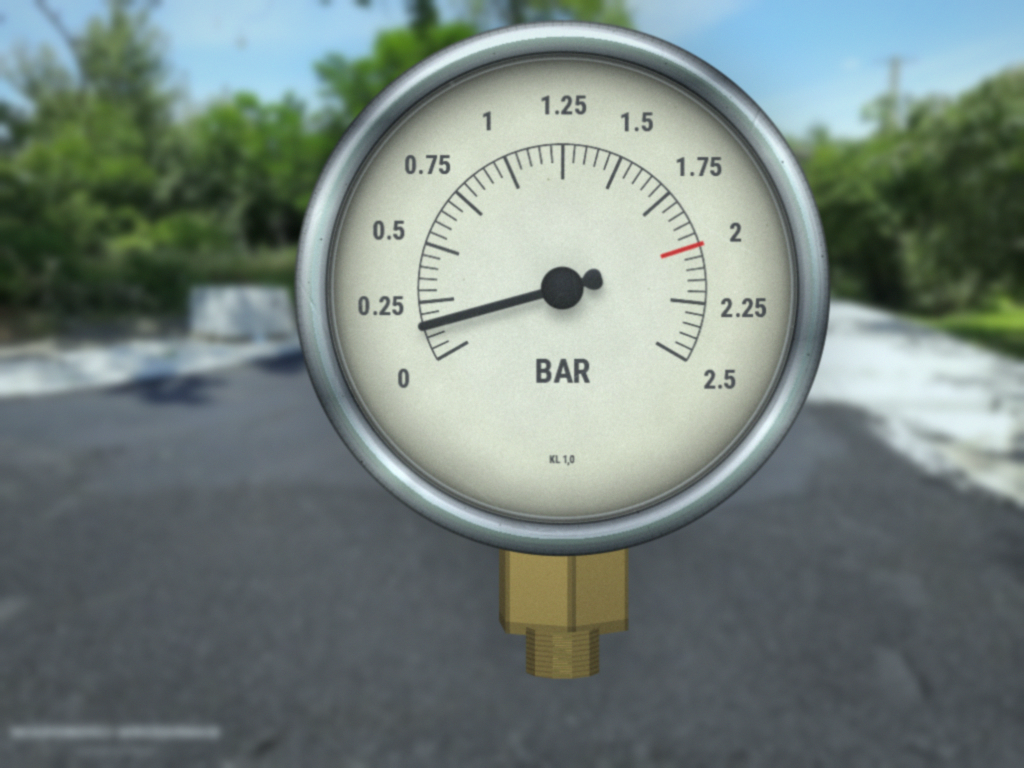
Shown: bar 0.15
